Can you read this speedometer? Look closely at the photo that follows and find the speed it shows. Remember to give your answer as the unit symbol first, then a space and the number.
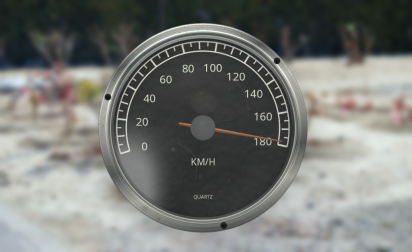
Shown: km/h 177.5
